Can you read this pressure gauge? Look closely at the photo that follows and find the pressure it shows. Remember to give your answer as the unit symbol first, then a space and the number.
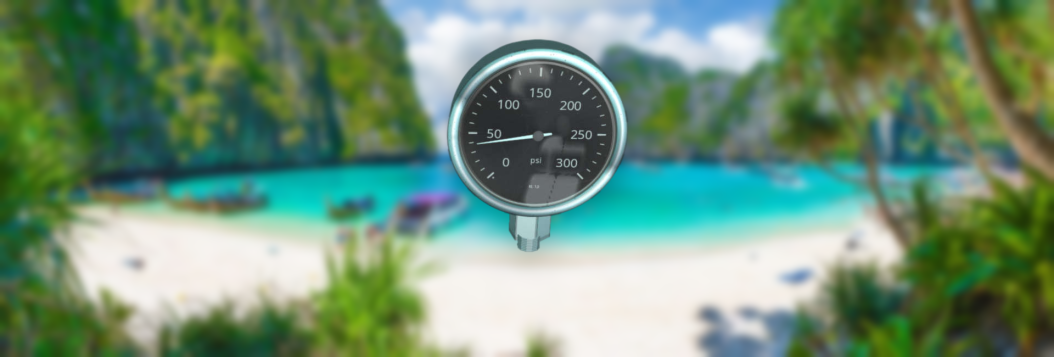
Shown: psi 40
